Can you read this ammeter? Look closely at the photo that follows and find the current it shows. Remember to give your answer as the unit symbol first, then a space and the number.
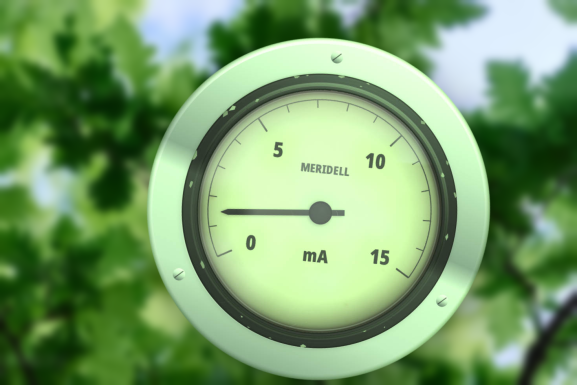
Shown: mA 1.5
